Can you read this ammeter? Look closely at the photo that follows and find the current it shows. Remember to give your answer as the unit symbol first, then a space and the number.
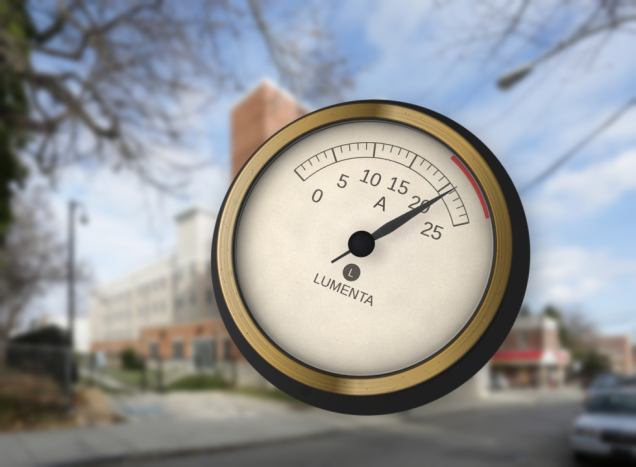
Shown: A 21
